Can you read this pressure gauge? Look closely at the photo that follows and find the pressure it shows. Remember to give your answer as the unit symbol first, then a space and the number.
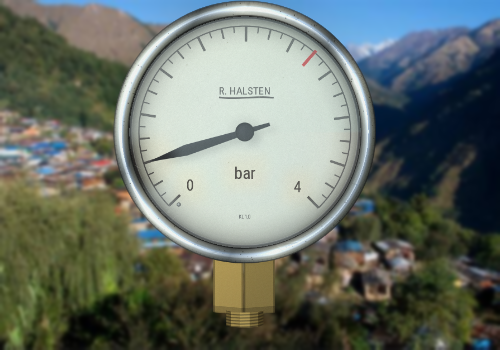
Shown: bar 0.4
